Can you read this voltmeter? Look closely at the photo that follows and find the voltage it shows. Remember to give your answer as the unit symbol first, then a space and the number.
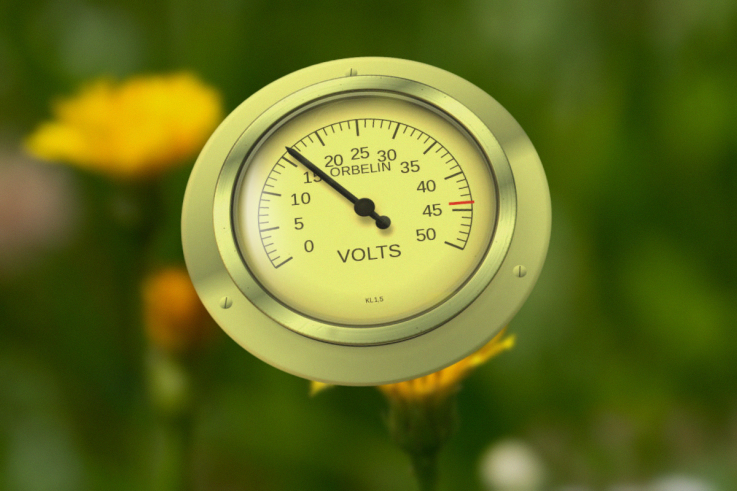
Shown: V 16
